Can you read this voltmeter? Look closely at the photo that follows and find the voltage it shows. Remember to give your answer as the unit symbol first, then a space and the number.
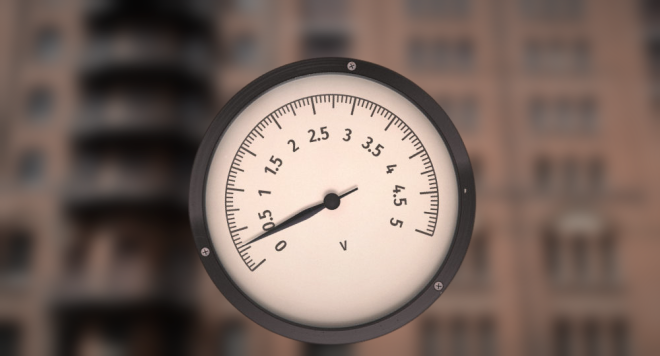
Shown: V 0.3
